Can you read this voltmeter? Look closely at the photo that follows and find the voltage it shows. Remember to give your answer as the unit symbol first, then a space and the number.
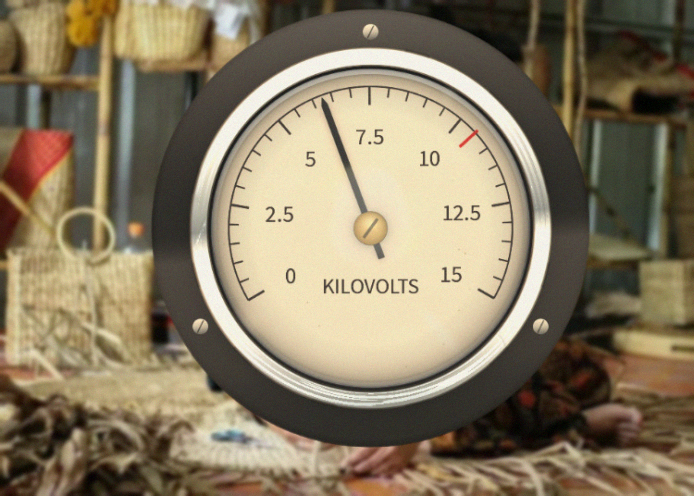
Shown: kV 6.25
